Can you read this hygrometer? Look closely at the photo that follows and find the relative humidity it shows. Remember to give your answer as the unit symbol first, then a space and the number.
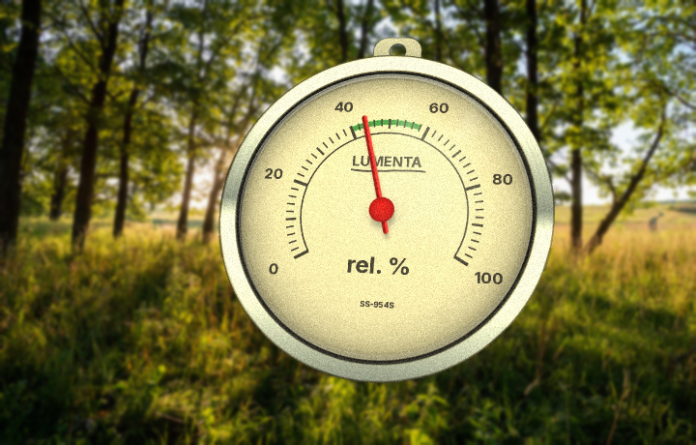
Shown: % 44
